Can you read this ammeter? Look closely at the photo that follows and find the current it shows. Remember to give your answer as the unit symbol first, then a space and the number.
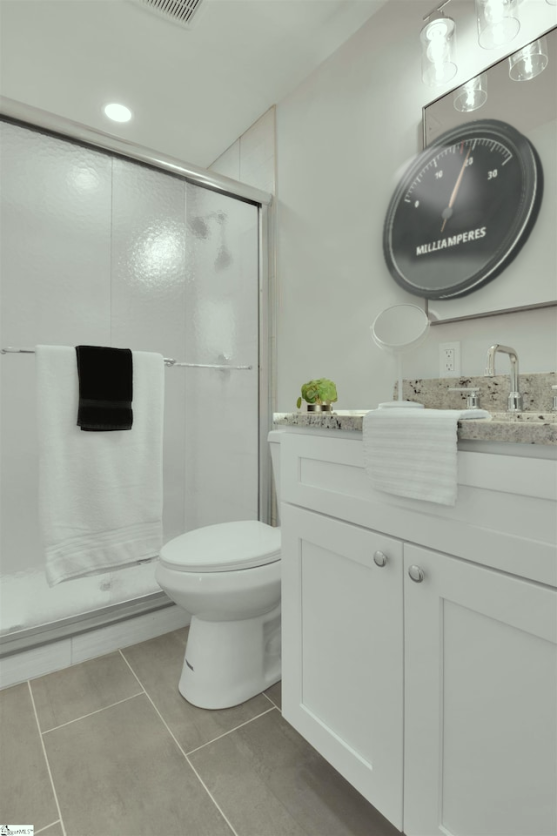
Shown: mA 20
